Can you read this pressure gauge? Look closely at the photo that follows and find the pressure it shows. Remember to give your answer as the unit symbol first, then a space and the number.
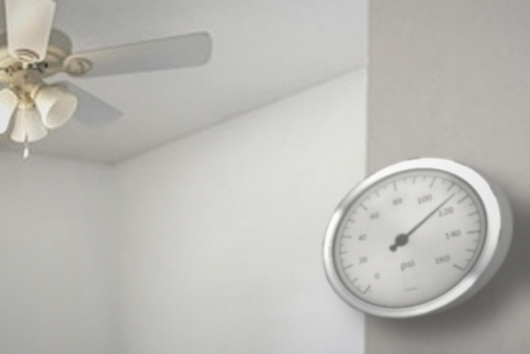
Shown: psi 115
